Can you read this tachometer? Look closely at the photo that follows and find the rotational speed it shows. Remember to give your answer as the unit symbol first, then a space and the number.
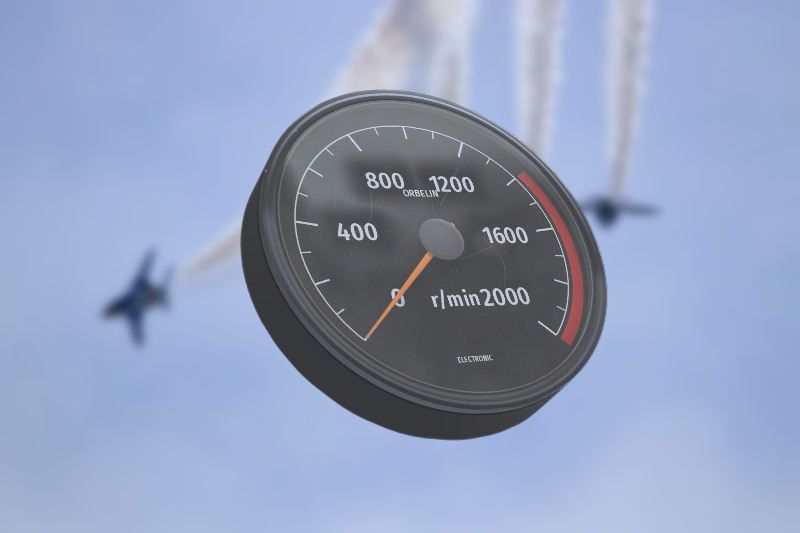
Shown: rpm 0
